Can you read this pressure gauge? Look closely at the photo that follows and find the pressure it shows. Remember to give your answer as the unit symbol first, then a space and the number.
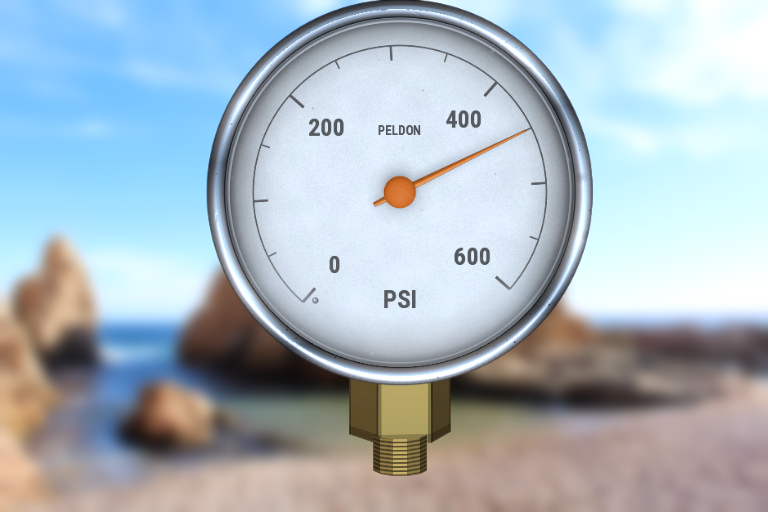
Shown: psi 450
